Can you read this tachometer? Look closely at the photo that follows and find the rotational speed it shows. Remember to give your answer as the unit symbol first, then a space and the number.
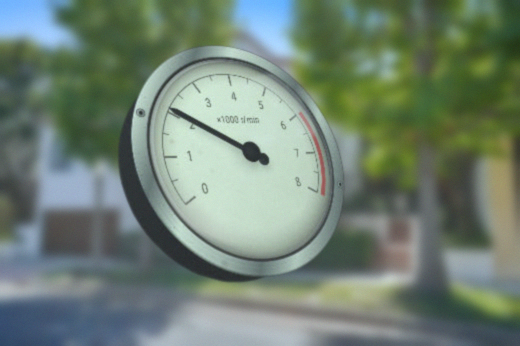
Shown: rpm 2000
